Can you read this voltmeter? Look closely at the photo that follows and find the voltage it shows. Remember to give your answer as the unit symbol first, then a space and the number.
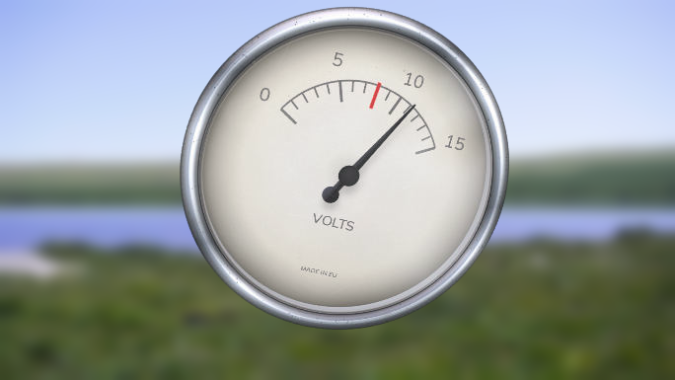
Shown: V 11
